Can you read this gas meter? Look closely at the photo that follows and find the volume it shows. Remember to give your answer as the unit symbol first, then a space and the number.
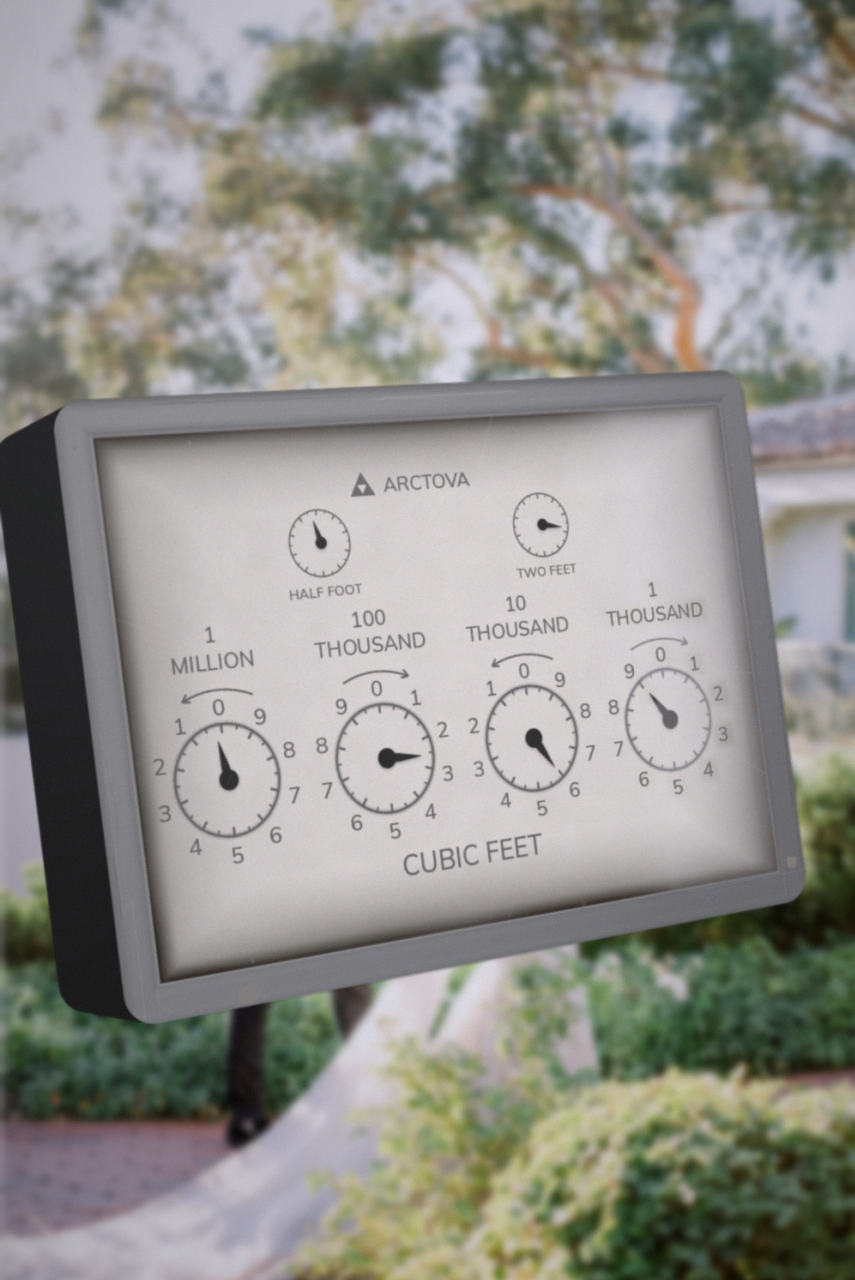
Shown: ft³ 25900
